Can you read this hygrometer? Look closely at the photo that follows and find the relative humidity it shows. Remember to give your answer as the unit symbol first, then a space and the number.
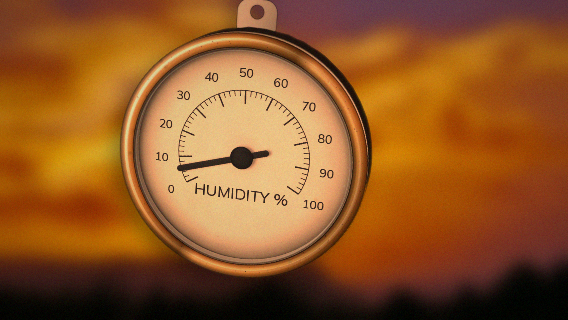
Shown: % 6
